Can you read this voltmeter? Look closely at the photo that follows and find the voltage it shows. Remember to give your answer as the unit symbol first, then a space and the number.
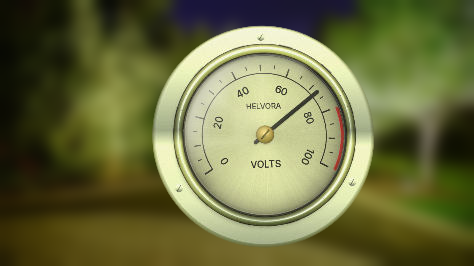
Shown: V 72.5
